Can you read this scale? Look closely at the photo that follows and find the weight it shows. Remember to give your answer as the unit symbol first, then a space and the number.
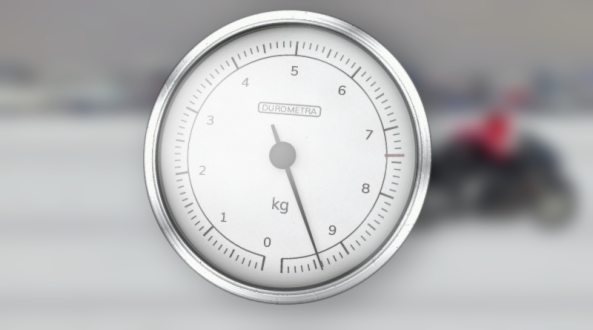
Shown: kg 9.4
